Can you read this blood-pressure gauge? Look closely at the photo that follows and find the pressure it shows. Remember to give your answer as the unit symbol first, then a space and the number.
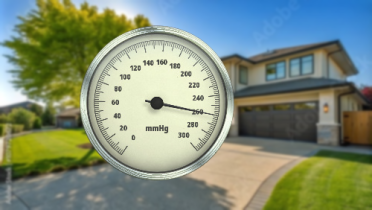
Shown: mmHg 260
